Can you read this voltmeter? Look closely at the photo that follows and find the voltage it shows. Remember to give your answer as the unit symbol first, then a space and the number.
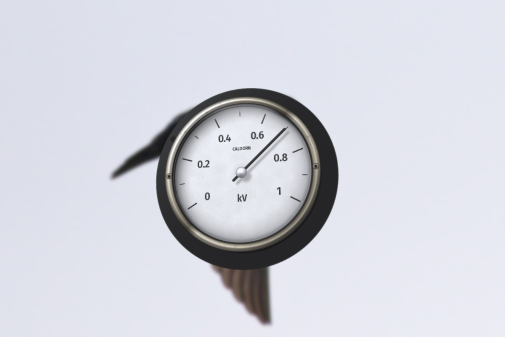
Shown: kV 0.7
